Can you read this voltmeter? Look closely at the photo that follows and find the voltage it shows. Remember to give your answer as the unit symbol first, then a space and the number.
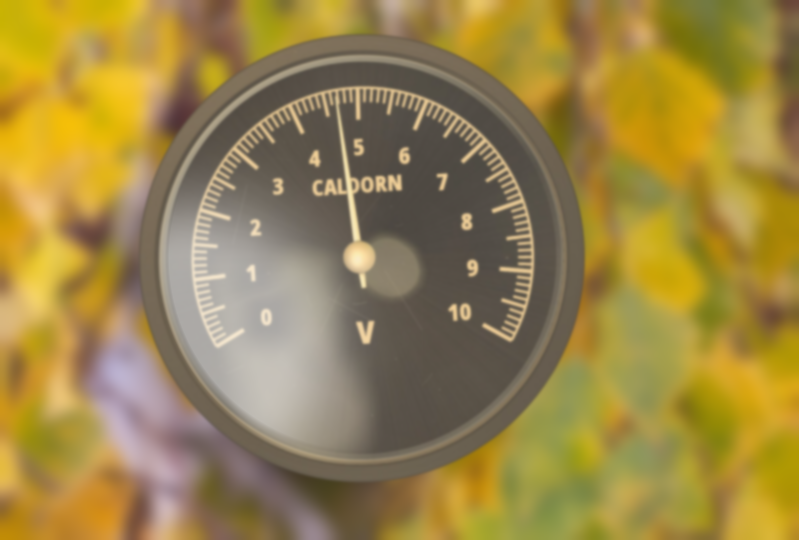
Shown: V 4.7
